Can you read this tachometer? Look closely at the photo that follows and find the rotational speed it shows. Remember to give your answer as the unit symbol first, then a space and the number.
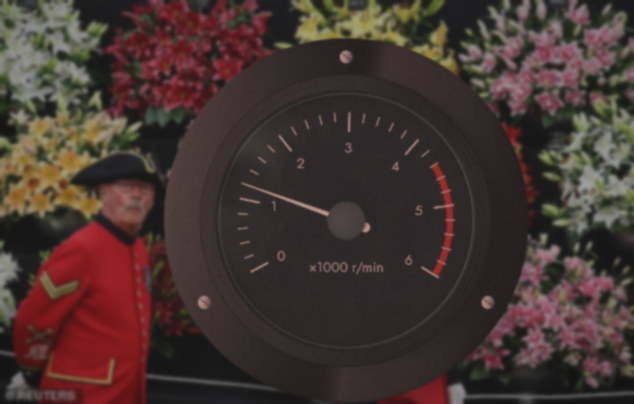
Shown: rpm 1200
